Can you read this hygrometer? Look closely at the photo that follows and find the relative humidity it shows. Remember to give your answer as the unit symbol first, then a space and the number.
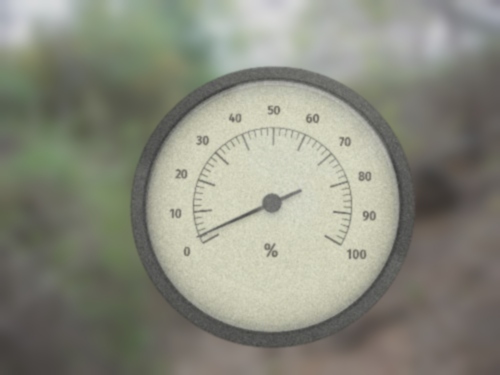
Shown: % 2
